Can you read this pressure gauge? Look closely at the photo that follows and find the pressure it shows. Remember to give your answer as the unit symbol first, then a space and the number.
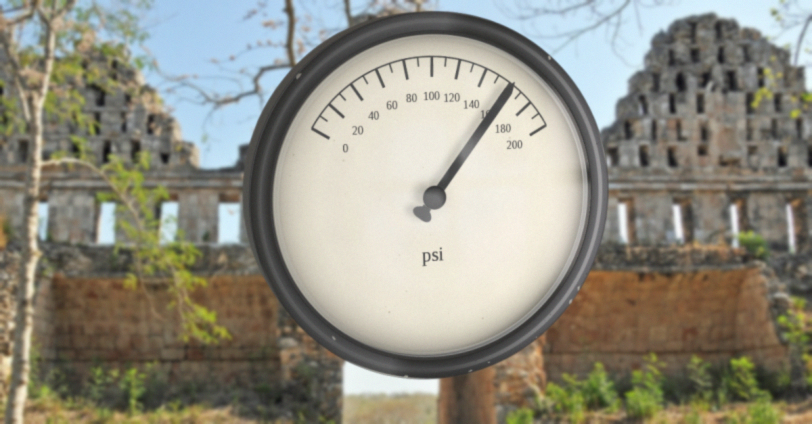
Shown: psi 160
